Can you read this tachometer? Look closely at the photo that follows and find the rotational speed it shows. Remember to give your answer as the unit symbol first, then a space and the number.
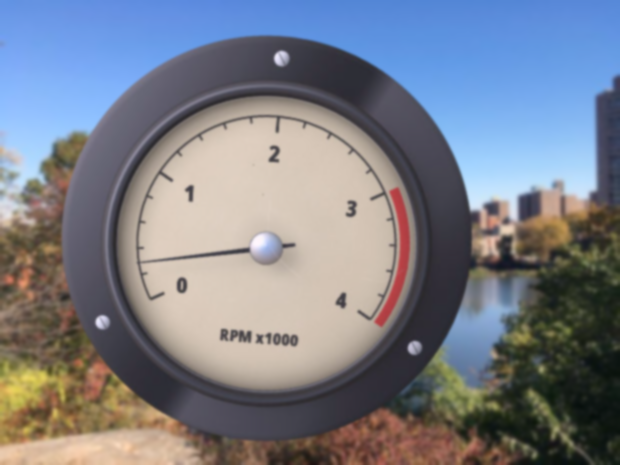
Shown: rpm 300
